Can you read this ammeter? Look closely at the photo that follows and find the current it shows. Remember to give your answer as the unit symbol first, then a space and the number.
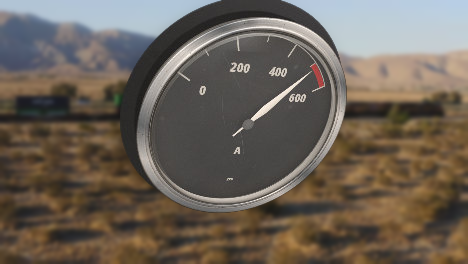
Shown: A 500
